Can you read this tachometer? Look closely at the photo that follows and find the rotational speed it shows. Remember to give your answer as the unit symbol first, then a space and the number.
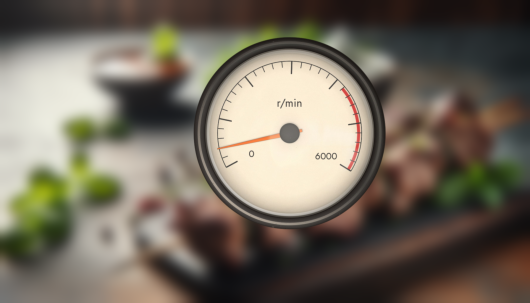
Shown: rpm 400
